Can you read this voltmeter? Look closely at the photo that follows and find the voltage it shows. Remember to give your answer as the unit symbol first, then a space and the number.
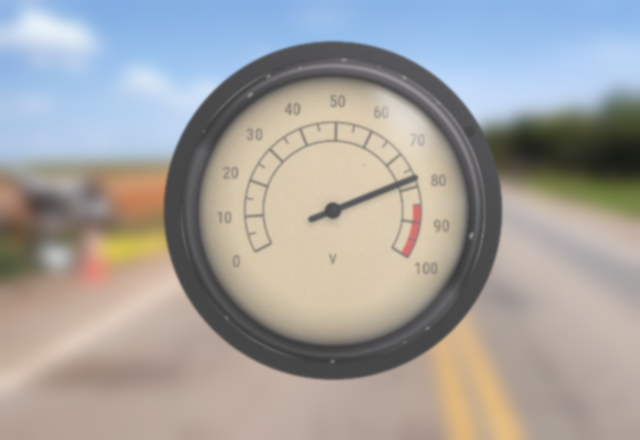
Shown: V 77.5
